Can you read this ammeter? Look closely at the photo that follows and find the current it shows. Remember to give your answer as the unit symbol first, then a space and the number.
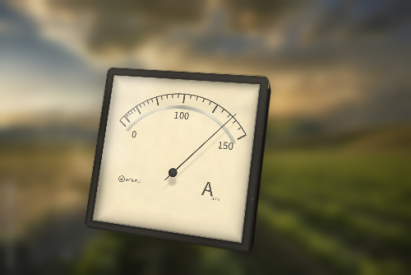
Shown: A 137.5
